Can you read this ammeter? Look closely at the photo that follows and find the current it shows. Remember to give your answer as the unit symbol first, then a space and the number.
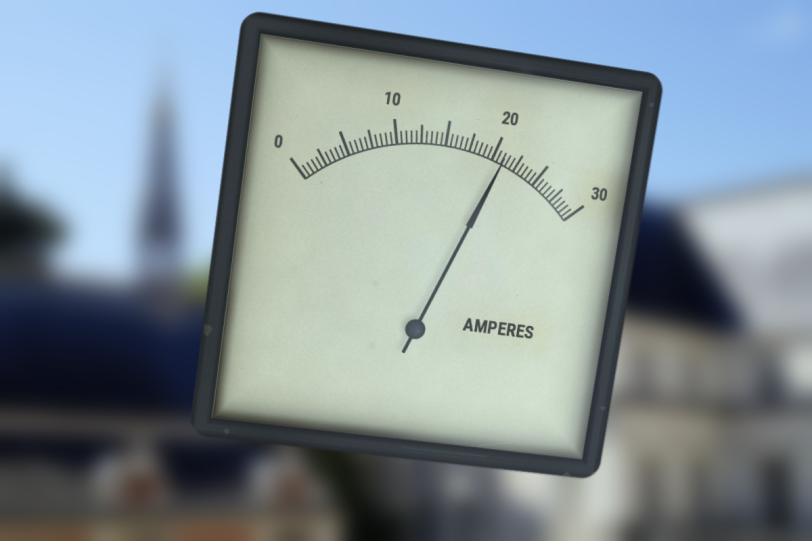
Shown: A 21
